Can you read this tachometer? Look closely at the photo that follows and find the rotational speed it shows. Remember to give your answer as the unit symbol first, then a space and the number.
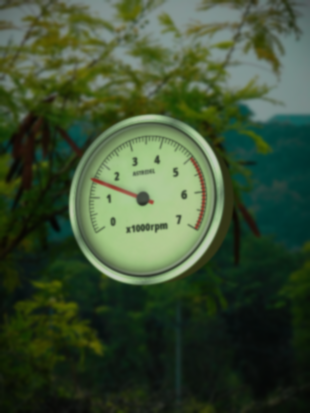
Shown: rpm 1500
